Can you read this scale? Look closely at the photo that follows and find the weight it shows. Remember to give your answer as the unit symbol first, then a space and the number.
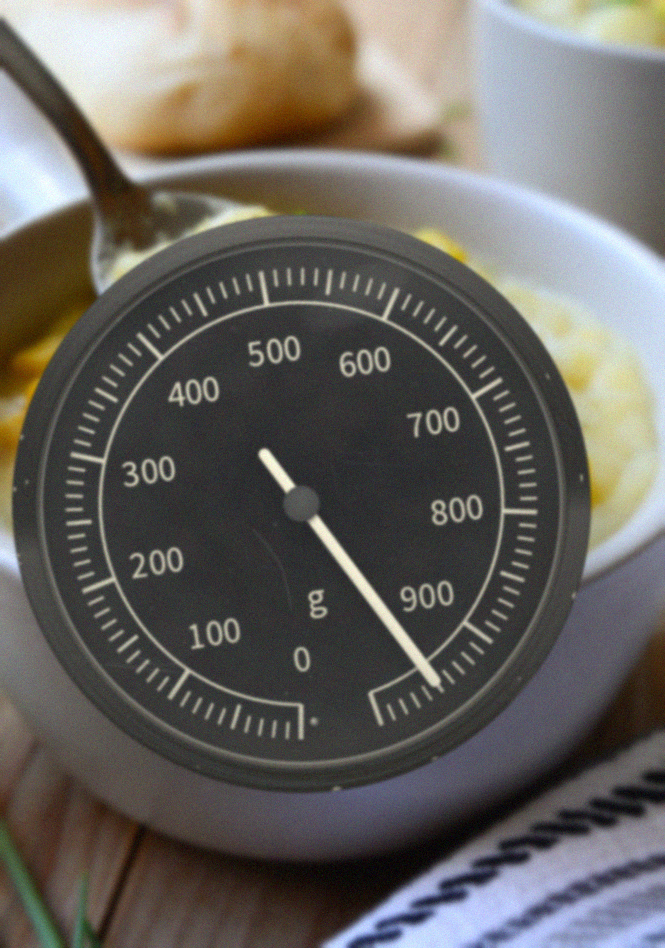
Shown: g 950
